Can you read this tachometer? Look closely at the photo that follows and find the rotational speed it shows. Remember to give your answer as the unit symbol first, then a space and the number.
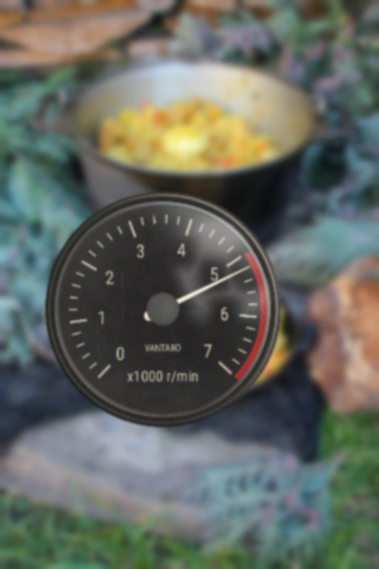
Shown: rpm 5200
